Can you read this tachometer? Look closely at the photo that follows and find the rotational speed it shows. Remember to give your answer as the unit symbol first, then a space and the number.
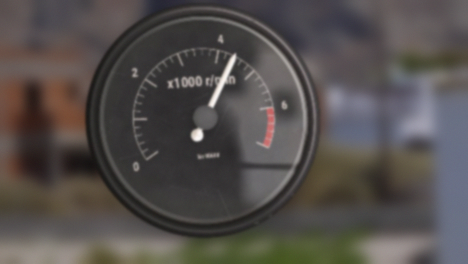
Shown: rpm 4400
